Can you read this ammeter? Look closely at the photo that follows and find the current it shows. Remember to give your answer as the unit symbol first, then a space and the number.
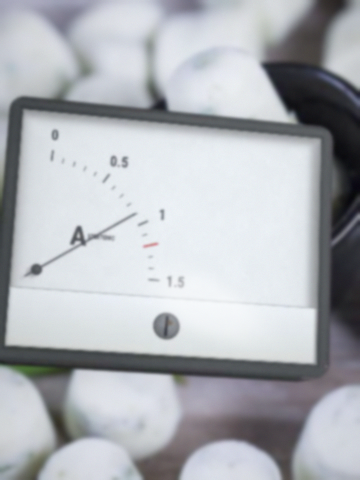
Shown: A 0.9
